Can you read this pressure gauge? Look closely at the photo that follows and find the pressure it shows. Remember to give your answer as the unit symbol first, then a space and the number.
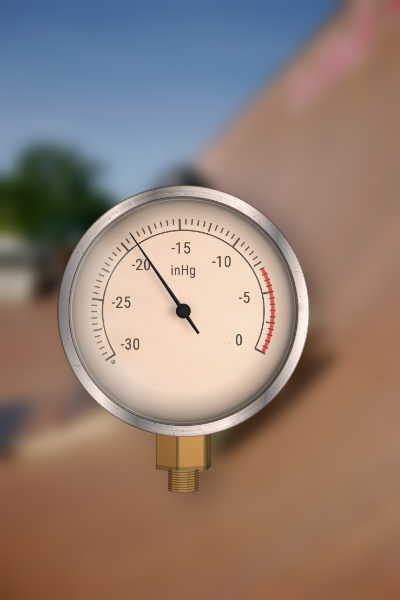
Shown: inHg -19
